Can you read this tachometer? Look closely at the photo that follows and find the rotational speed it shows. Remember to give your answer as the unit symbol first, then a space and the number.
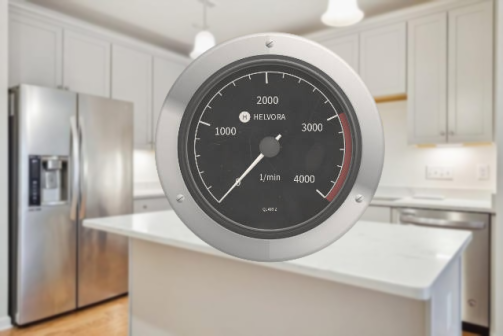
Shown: rpm 0
